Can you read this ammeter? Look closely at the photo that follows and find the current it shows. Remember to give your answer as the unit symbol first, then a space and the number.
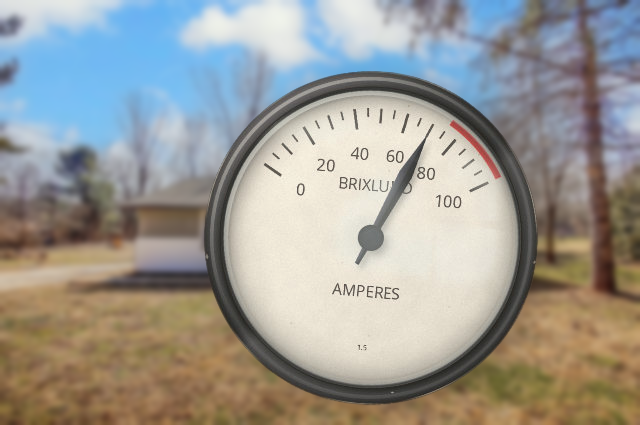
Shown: A 70
